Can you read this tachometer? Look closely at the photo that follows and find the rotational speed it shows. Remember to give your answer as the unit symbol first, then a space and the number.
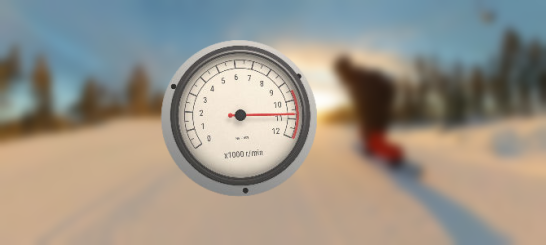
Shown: rpm 10750
